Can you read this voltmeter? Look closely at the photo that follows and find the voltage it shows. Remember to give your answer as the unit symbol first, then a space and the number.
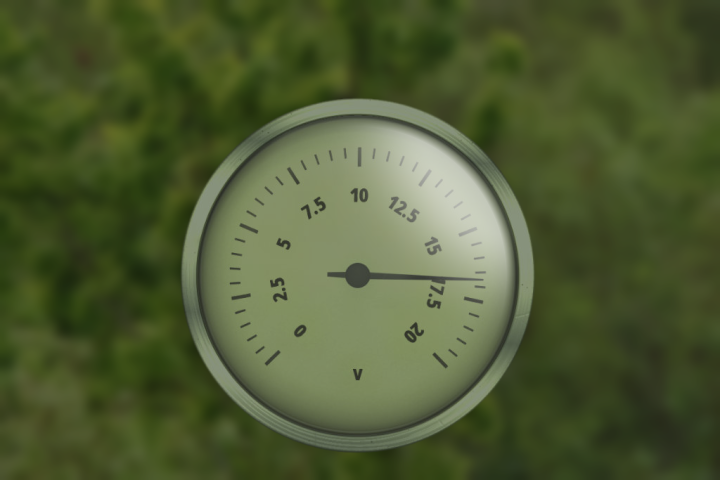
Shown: V 16.75
